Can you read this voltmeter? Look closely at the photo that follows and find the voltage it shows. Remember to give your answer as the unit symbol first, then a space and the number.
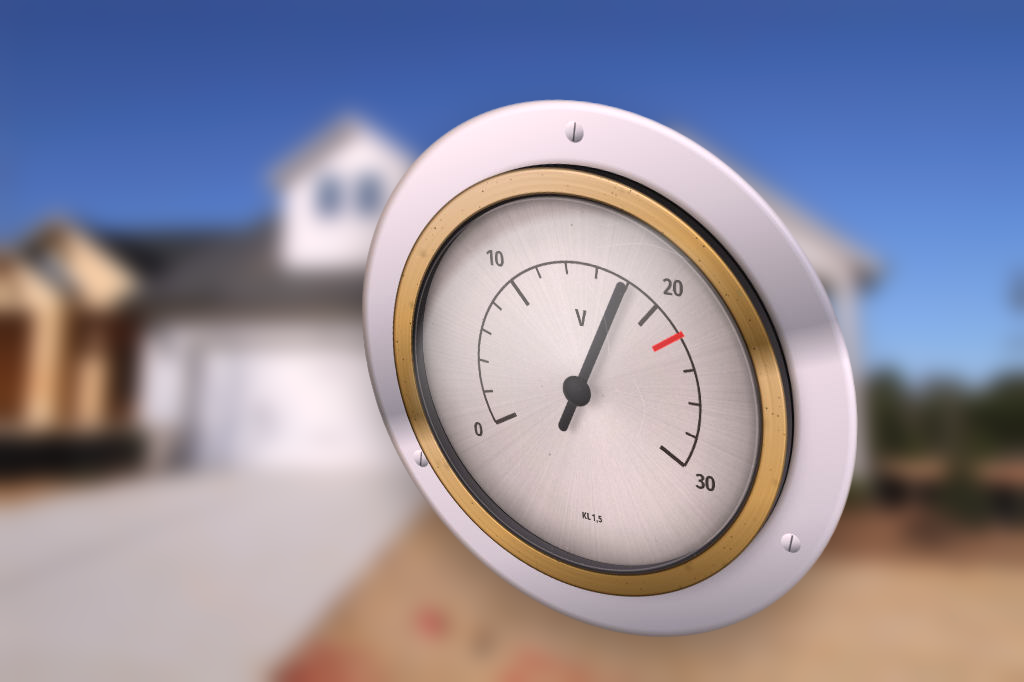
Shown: V 18
